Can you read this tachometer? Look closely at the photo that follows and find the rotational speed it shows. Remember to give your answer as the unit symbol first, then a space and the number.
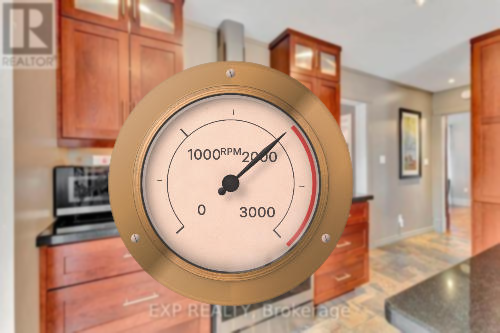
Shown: rpm 2000
